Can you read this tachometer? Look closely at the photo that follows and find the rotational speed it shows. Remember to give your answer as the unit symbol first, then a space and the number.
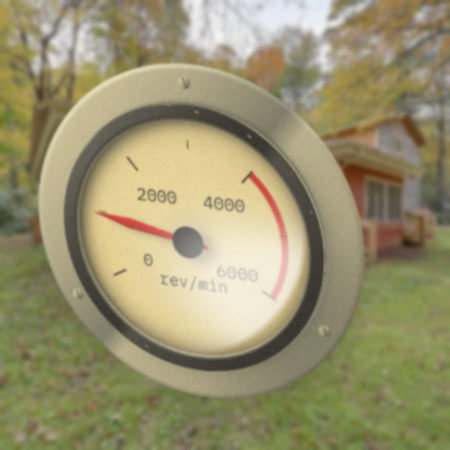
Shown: rpm 1000
